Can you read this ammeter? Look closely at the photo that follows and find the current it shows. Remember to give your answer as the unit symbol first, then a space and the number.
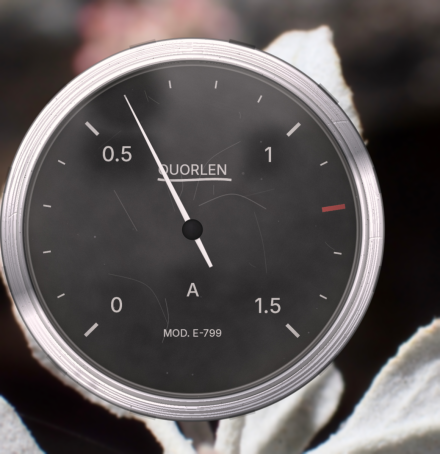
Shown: A 0.6
